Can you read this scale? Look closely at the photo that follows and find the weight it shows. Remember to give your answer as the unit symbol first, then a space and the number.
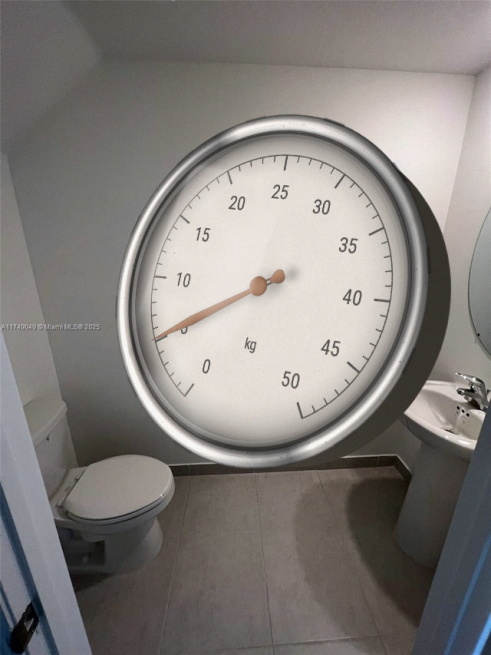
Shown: kg 5
